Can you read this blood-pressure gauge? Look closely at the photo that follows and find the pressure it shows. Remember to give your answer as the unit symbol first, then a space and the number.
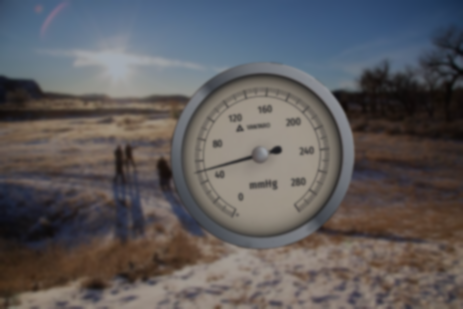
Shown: mmHg 50
